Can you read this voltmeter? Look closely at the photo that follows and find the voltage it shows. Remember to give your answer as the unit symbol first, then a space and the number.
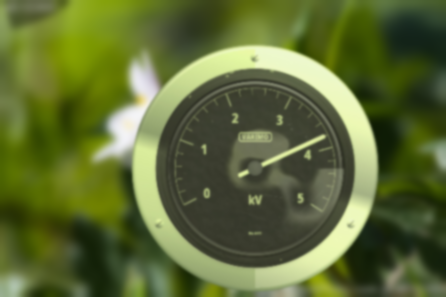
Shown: kV 3.8
